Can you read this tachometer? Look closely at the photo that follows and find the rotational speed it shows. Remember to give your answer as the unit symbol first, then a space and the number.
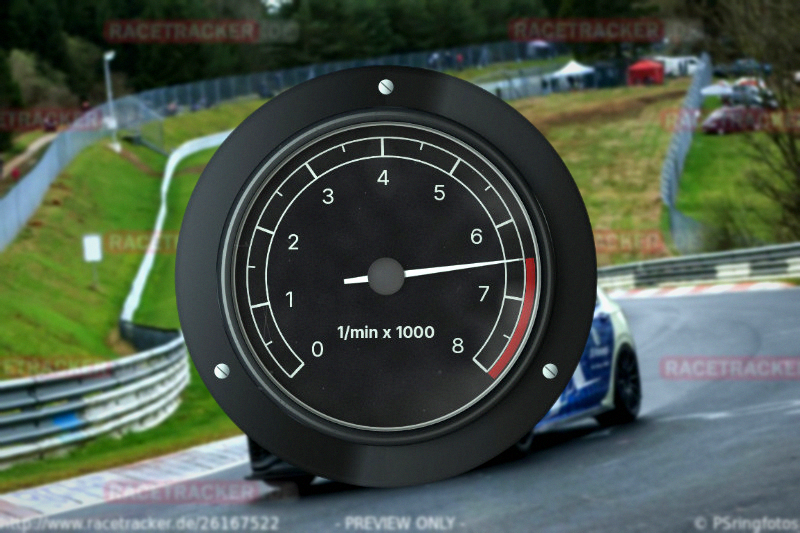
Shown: rpm 6500
